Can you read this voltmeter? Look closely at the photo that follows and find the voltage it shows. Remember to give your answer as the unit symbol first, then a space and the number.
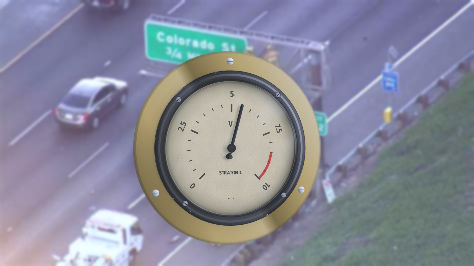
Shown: V 5.5
